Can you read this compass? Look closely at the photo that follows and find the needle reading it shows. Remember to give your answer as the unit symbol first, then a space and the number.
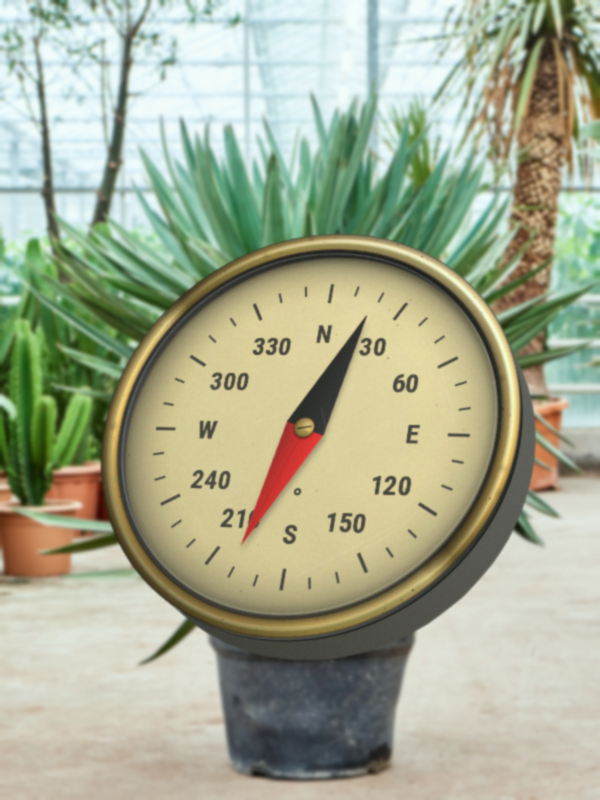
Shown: ° 200
